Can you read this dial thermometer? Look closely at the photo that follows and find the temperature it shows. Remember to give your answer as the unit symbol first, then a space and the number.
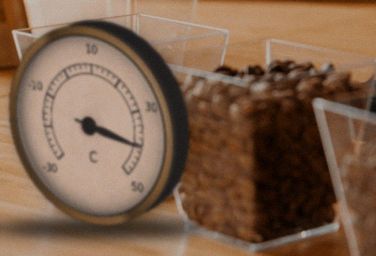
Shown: °C 40
